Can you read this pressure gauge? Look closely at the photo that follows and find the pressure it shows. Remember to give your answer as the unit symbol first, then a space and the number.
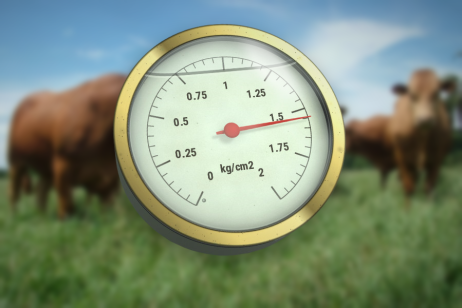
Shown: kg/cm² 1.55
